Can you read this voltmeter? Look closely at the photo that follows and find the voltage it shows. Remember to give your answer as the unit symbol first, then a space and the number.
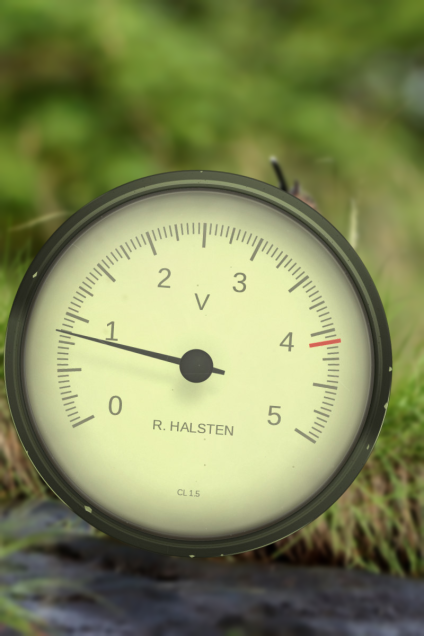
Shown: V 0.85
